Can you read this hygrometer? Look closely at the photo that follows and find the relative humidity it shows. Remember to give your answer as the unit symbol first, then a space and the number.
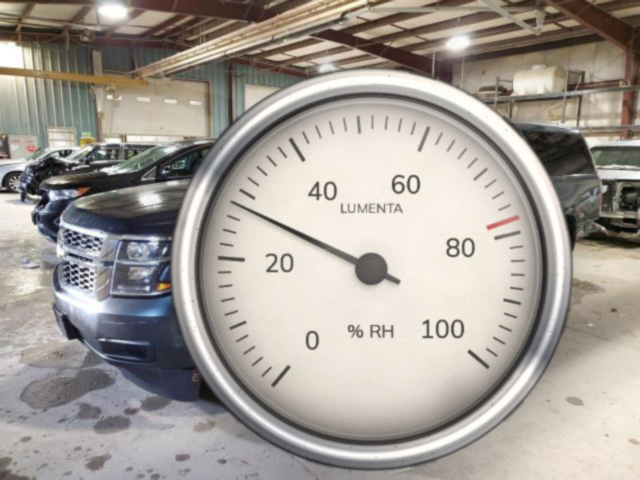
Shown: % 28
